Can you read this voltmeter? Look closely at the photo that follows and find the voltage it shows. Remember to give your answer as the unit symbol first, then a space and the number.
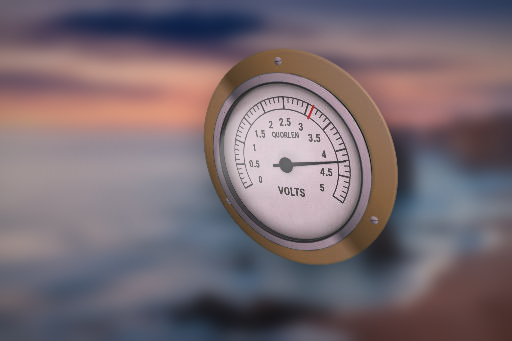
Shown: V 4.2
